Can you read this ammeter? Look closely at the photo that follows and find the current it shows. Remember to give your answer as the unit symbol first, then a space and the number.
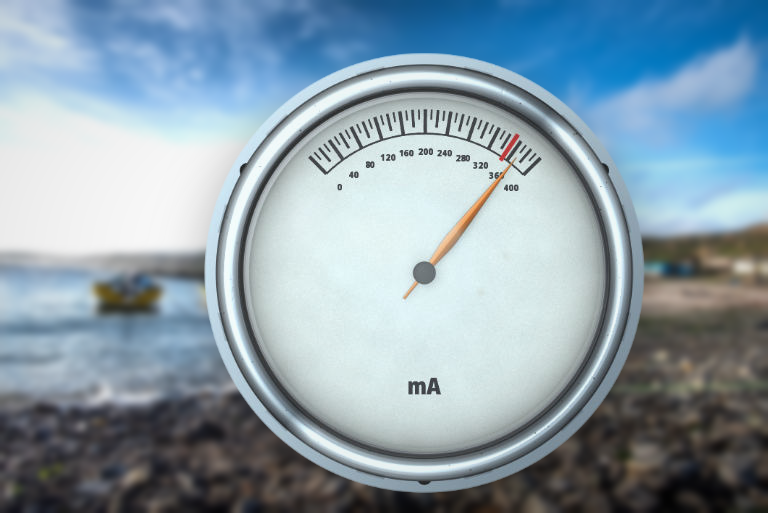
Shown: mA 370
